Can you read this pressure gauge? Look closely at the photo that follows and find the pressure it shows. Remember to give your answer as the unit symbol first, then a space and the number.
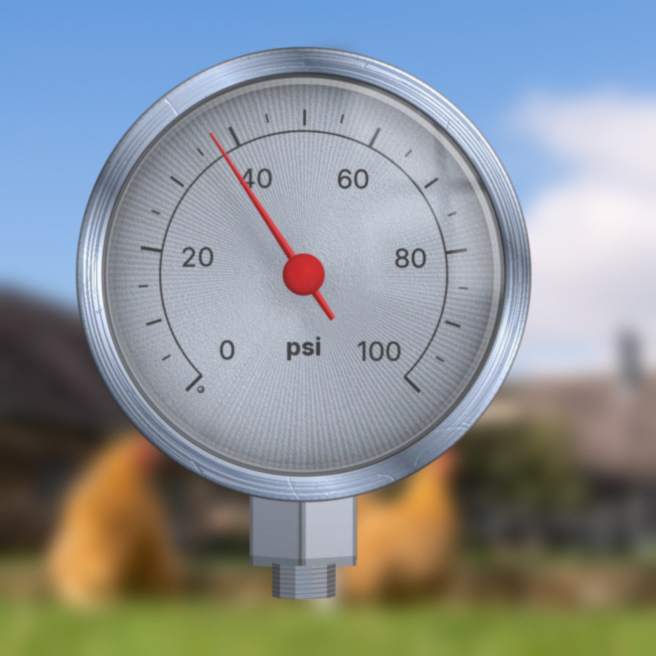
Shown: psi 37.5
